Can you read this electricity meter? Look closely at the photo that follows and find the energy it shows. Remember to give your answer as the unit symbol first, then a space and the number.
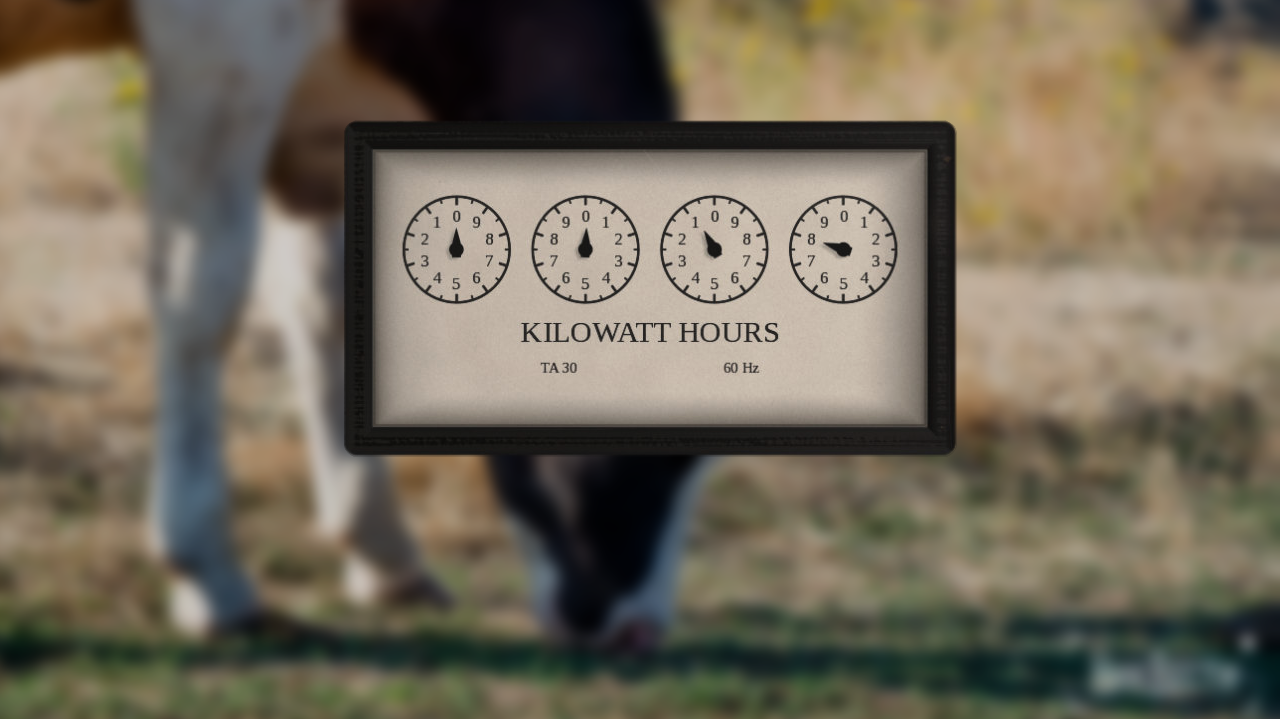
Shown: kWh 8
